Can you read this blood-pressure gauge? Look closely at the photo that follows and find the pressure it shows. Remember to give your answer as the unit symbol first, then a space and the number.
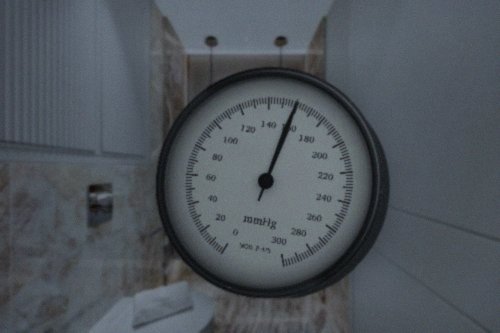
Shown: mmHg 160
